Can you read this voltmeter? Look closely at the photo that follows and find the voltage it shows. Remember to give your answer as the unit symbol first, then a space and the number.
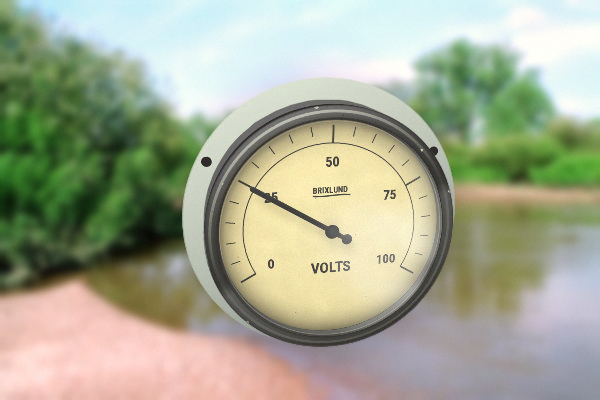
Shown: V 25
